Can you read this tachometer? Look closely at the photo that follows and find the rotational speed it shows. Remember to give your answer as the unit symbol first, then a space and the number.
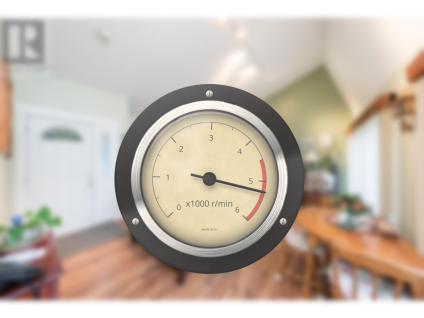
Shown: rpm 5250
